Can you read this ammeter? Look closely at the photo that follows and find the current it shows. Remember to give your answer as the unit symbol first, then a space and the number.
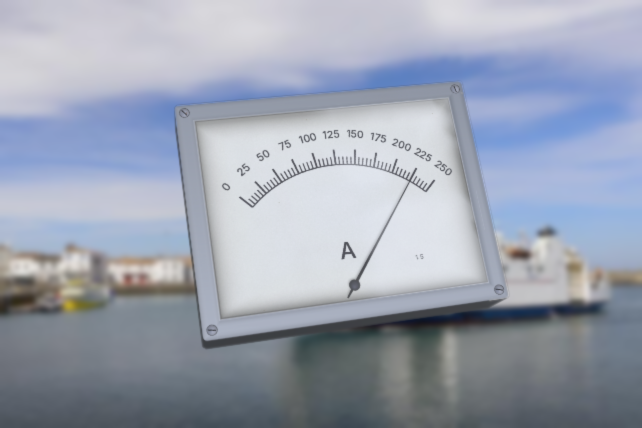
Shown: A 225
